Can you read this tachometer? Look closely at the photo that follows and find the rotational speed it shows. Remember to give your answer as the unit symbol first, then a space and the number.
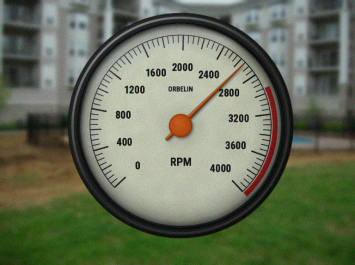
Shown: rpm 2650
